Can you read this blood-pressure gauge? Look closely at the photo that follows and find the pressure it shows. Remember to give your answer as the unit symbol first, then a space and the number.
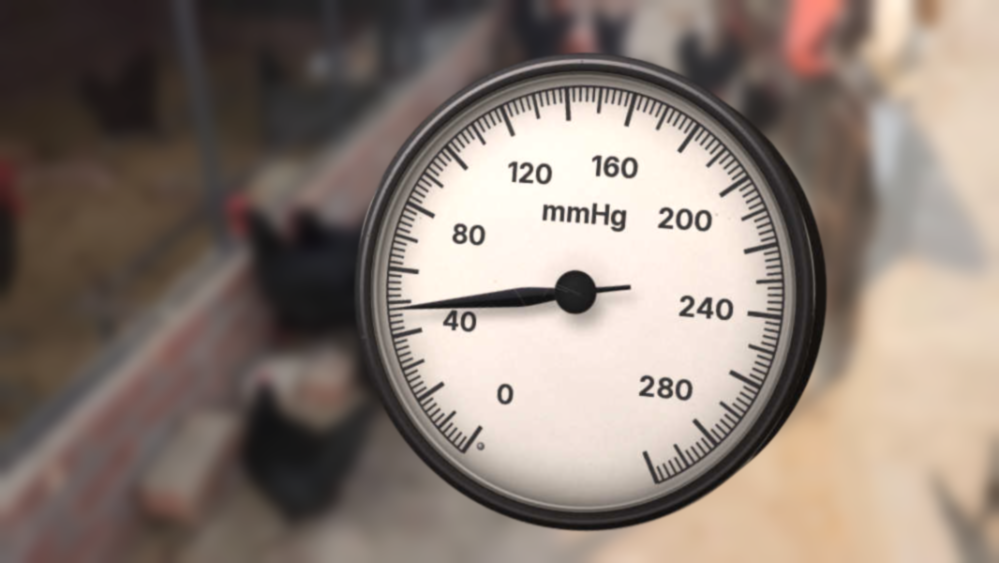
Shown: mmHg 48
